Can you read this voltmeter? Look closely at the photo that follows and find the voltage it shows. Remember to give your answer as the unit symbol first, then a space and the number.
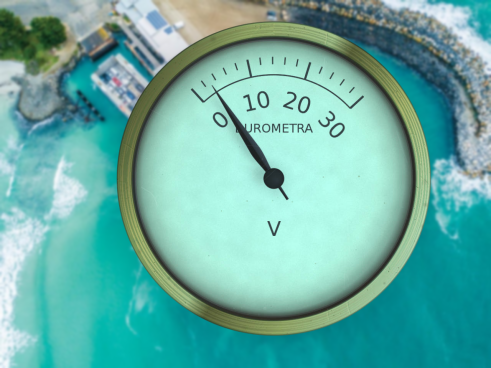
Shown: V 3
